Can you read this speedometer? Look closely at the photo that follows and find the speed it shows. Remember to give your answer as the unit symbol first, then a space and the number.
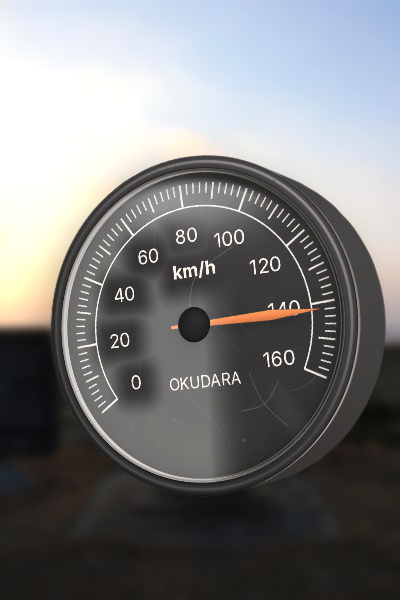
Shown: km/h 142
